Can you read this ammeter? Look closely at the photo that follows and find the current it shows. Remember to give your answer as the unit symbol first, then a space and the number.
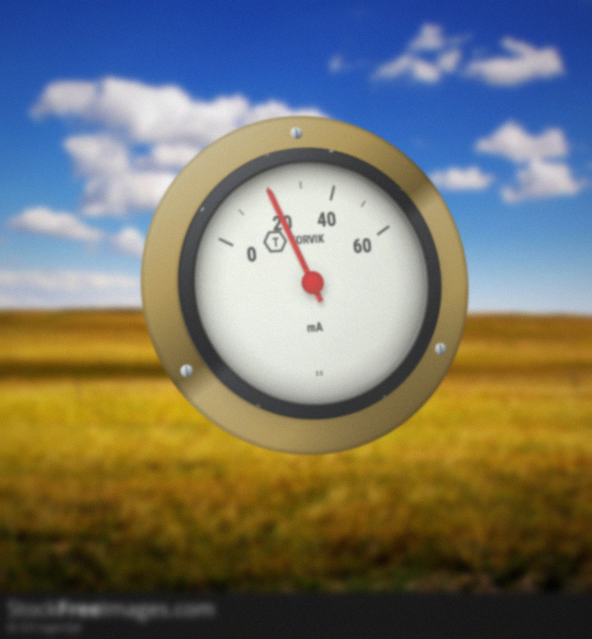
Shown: mA 20
